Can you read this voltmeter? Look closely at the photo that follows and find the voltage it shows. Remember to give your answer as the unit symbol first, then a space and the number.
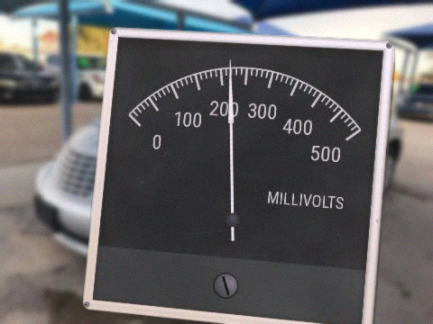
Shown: mV 220
